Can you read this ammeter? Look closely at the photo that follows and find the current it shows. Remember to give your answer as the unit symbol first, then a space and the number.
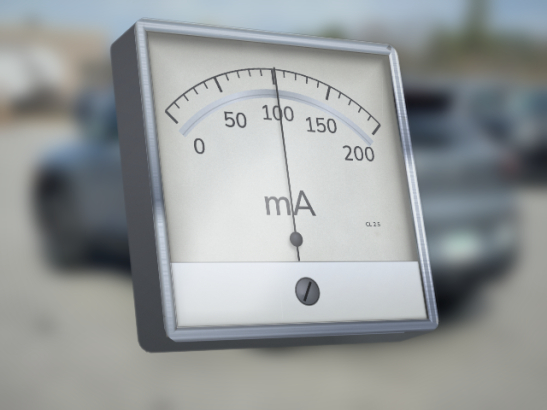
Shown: mA 100
